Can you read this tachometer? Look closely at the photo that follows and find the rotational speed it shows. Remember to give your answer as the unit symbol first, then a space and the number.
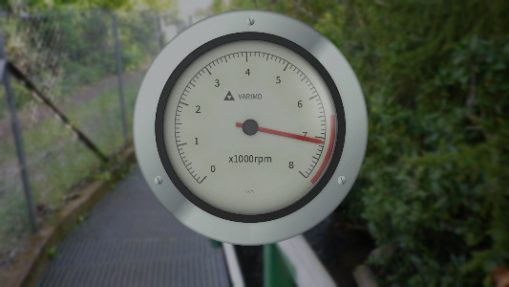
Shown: rpm 7100
